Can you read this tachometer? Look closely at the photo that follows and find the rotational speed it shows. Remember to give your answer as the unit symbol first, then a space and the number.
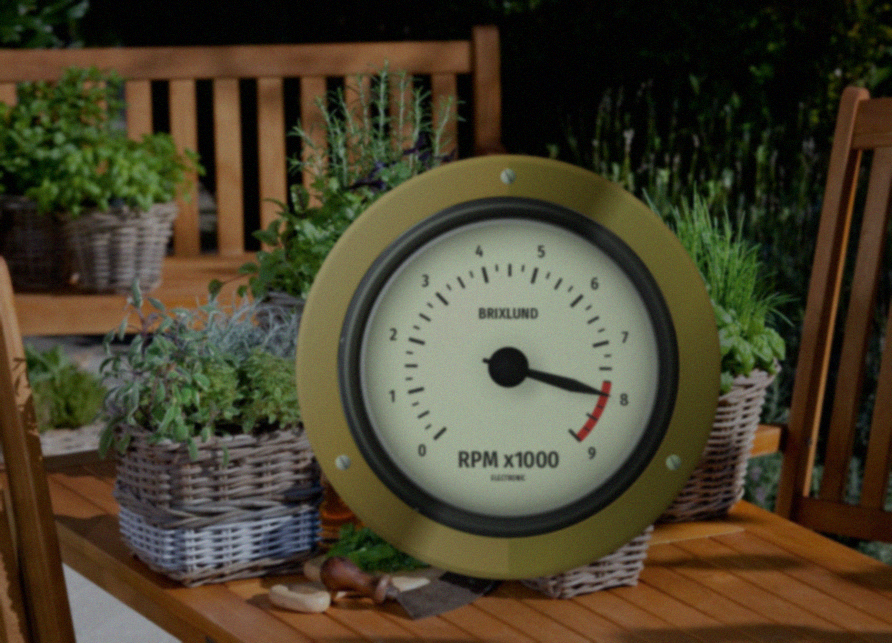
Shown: rpm 8000
